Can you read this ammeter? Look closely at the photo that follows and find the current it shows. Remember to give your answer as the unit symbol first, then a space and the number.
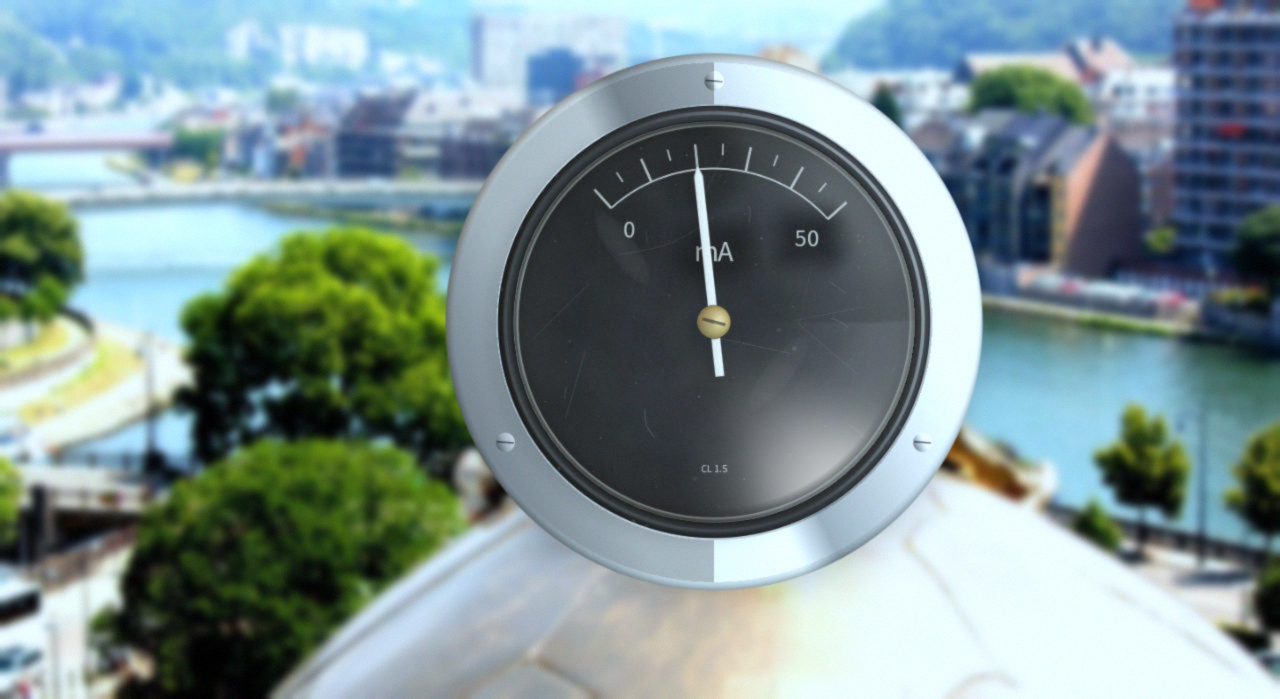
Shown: mA 20
